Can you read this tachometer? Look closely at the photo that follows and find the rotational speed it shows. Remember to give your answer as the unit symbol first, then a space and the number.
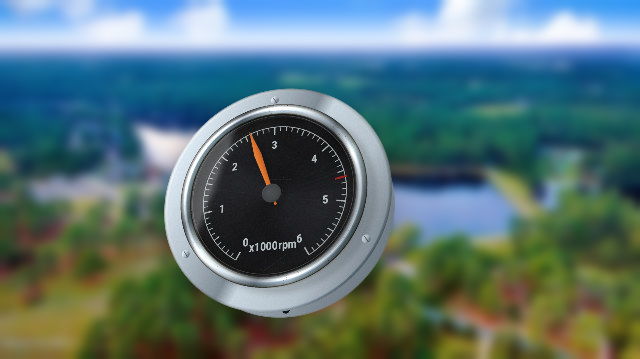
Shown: rpm 2600
